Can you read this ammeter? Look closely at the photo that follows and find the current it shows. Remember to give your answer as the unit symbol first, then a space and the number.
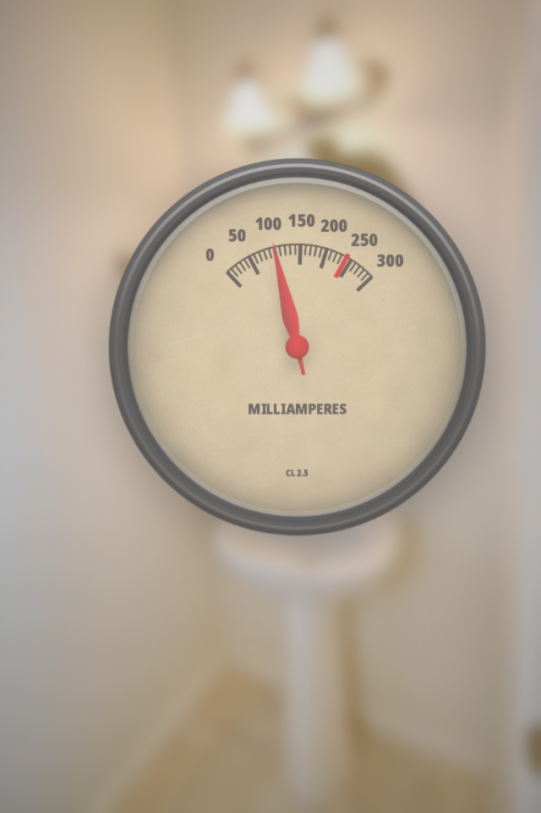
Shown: mA 100
